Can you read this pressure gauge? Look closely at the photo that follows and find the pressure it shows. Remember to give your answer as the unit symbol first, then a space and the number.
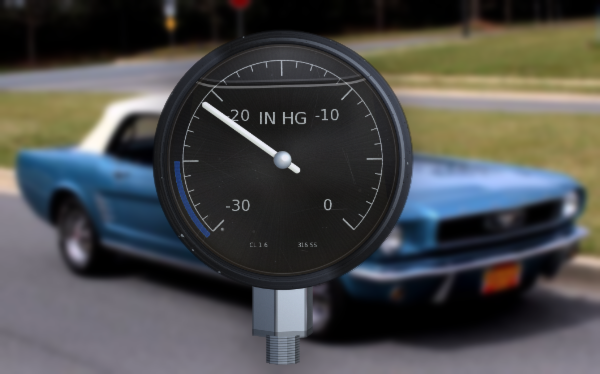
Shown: inHg -21
